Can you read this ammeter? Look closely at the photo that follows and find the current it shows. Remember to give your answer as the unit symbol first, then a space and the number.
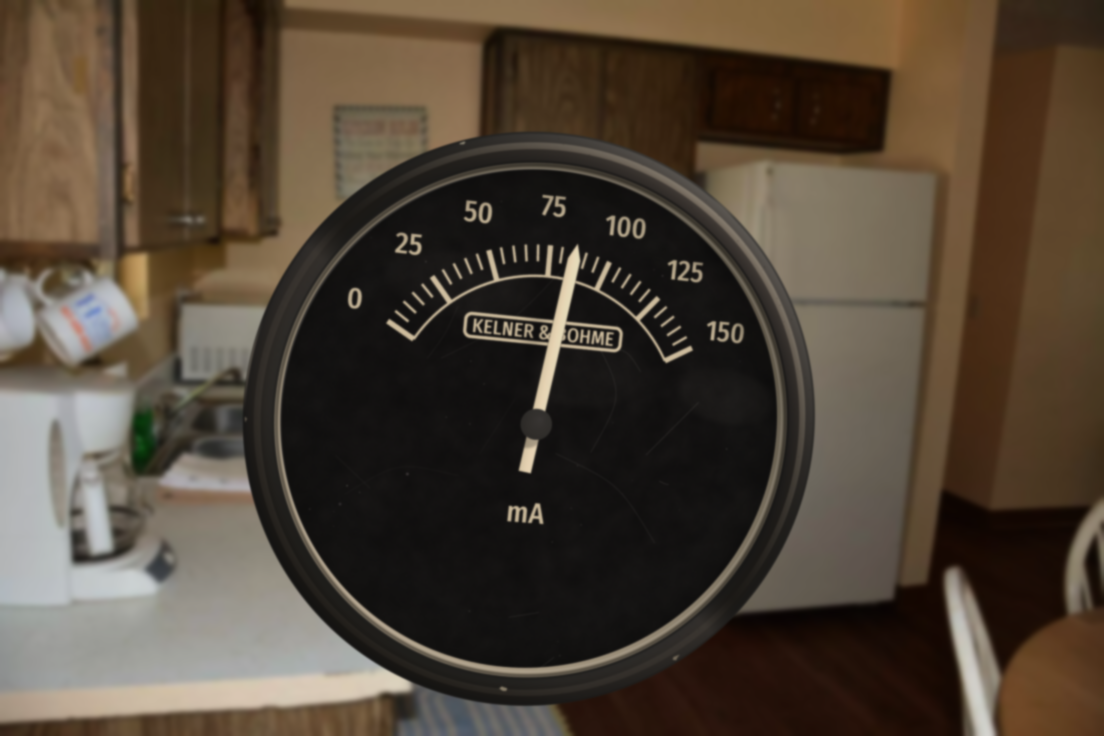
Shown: mA 85
